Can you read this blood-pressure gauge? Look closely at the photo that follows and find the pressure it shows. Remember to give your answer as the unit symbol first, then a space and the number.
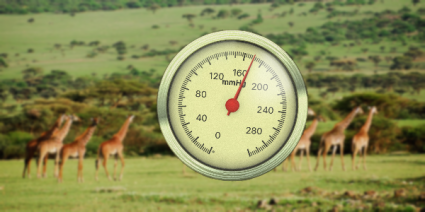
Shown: mmHg 170
